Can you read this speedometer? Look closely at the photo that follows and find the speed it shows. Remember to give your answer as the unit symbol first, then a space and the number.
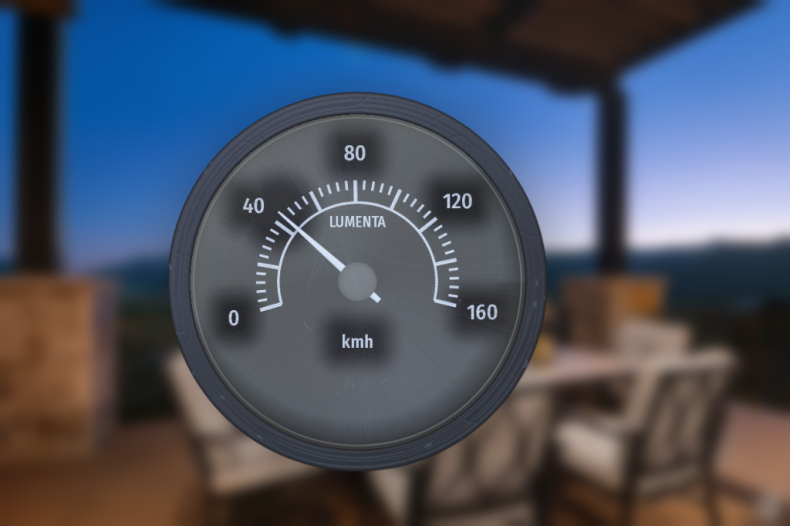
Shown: km/h 44
